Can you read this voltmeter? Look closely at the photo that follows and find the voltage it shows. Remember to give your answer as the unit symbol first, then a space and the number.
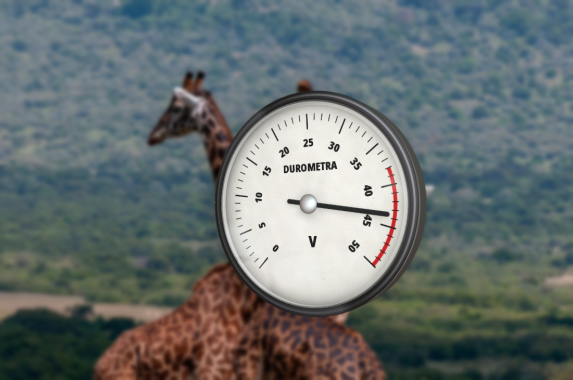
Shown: V 43.5
